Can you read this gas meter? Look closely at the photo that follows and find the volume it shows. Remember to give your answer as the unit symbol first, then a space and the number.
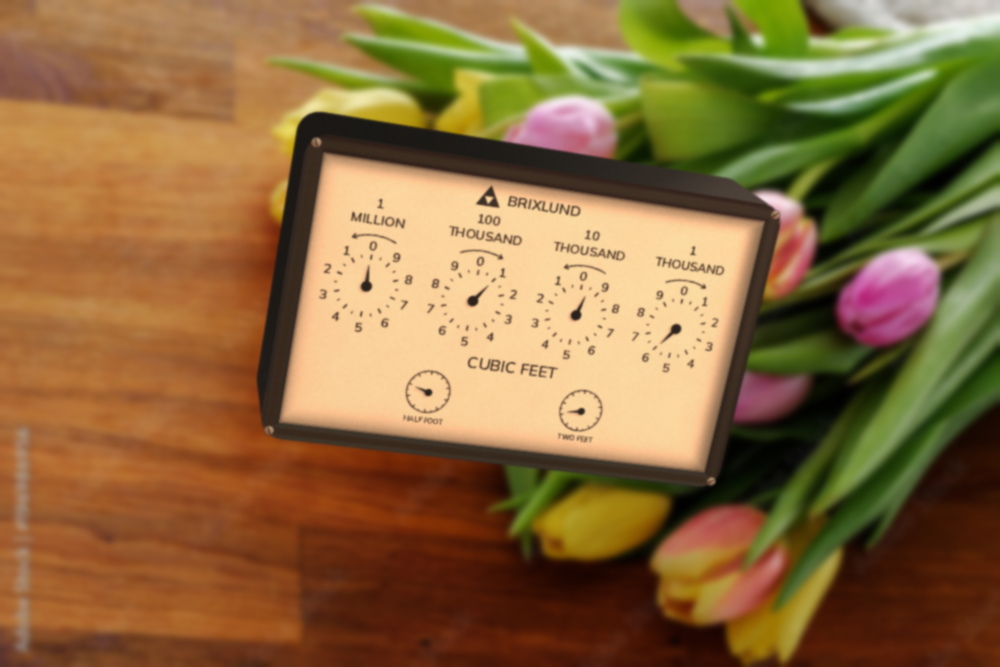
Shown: ft³ 9600
